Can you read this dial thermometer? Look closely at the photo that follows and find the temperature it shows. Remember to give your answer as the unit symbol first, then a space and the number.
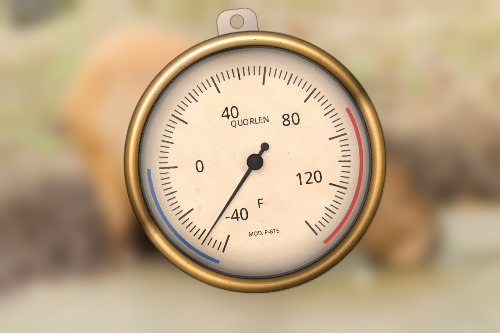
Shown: °F -32
